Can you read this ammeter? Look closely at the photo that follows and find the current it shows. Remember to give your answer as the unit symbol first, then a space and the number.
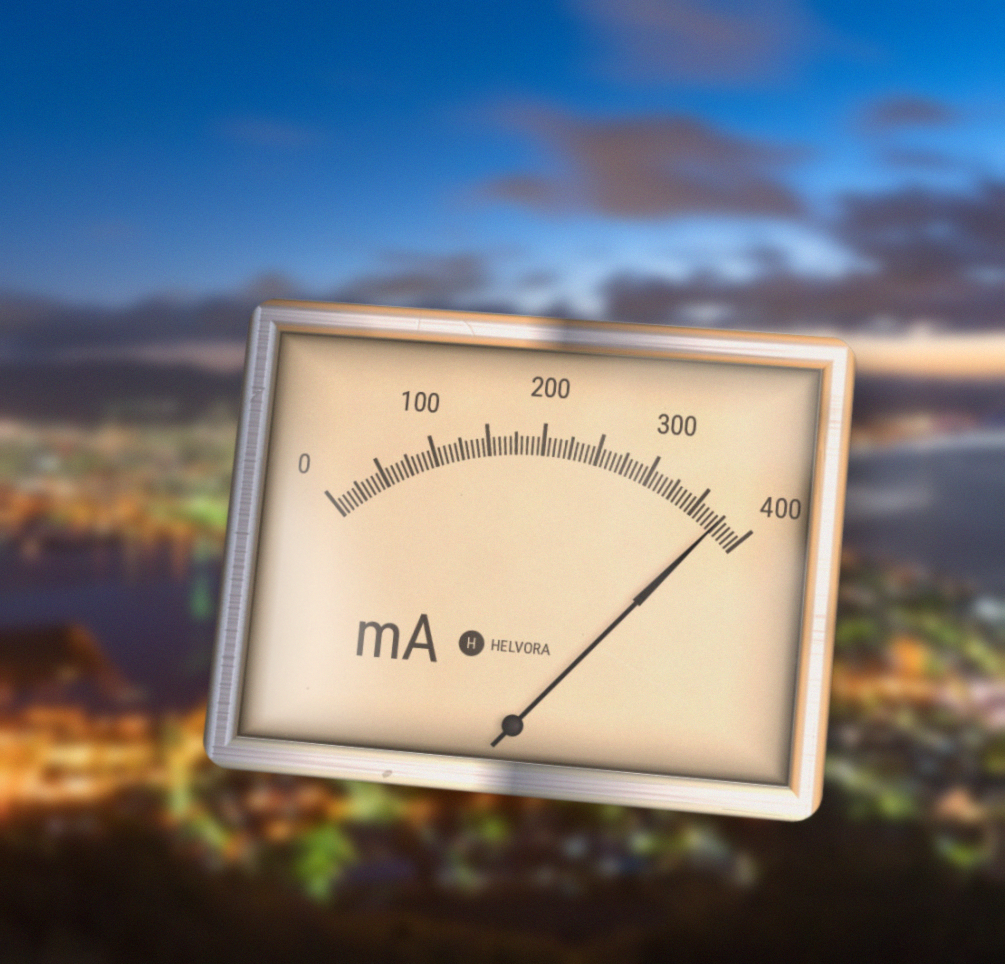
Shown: mA 375
